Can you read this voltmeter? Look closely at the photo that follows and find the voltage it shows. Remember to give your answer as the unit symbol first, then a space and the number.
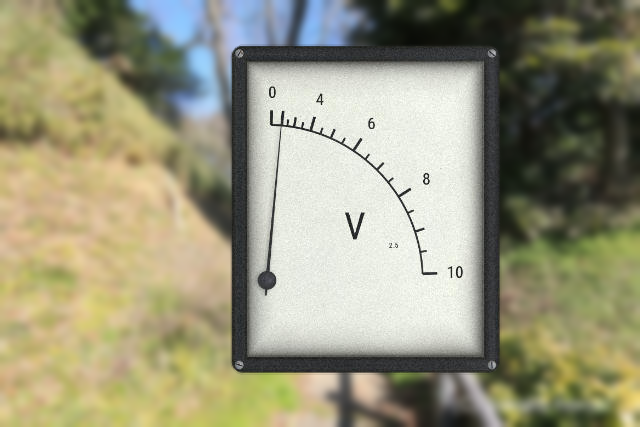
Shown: V 2
